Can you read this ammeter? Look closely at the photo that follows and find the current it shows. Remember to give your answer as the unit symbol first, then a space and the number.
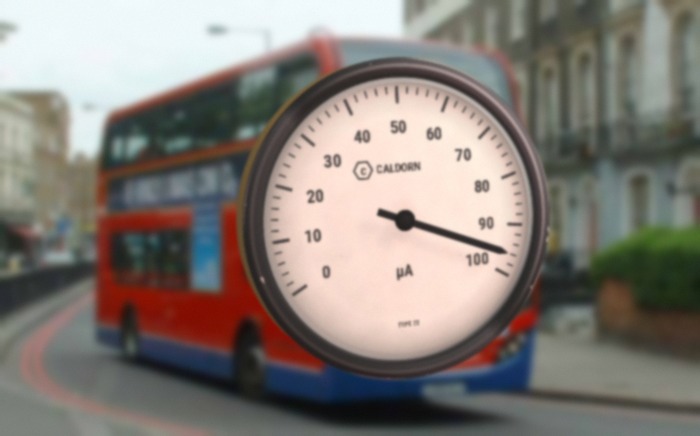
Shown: µA 96
